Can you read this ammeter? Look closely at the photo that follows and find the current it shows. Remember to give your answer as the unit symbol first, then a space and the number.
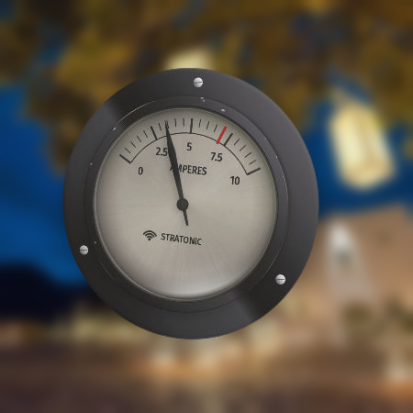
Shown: A 3.5
